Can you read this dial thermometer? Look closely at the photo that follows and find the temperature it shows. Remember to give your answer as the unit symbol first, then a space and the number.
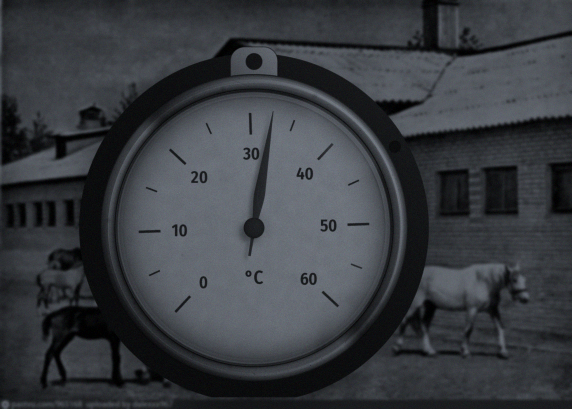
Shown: °C 32.5
